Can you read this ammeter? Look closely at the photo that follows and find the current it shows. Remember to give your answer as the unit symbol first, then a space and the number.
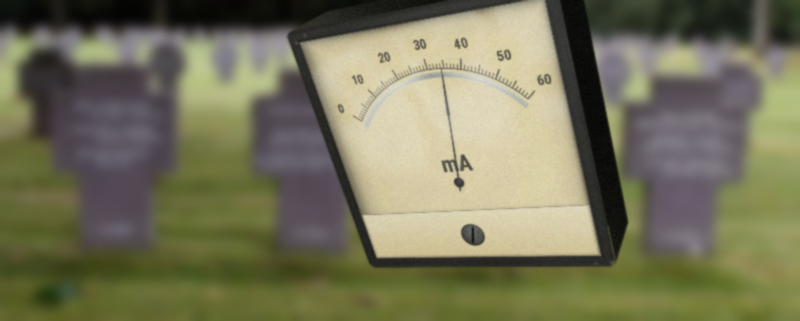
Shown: mA 35
